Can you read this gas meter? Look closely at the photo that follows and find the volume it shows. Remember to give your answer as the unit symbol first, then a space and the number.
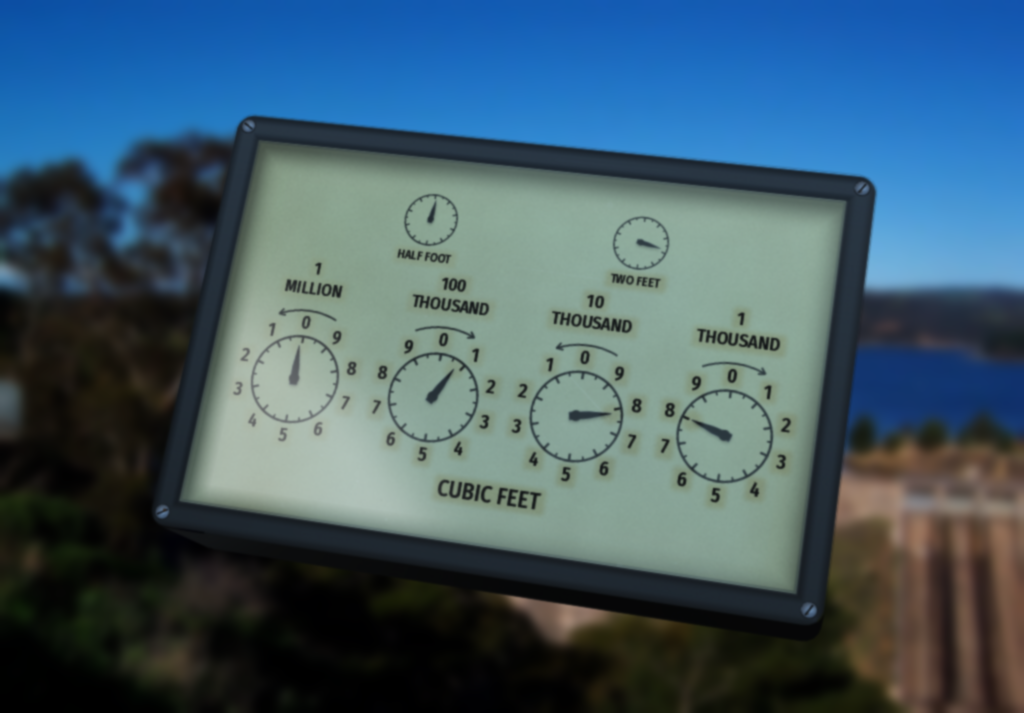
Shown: ft³ 7800
